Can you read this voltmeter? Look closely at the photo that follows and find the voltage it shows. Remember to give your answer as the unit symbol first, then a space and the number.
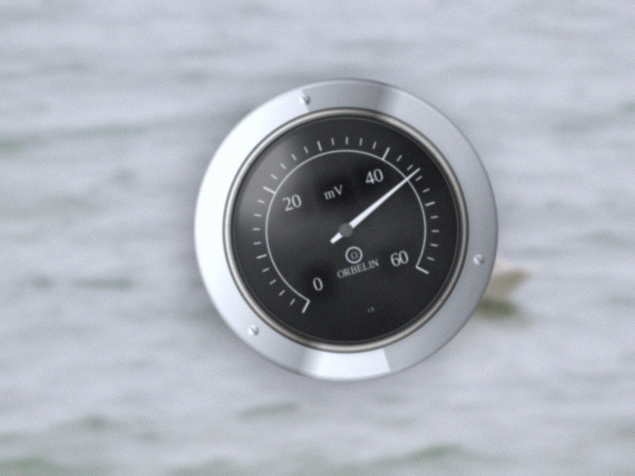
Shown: mV 45
